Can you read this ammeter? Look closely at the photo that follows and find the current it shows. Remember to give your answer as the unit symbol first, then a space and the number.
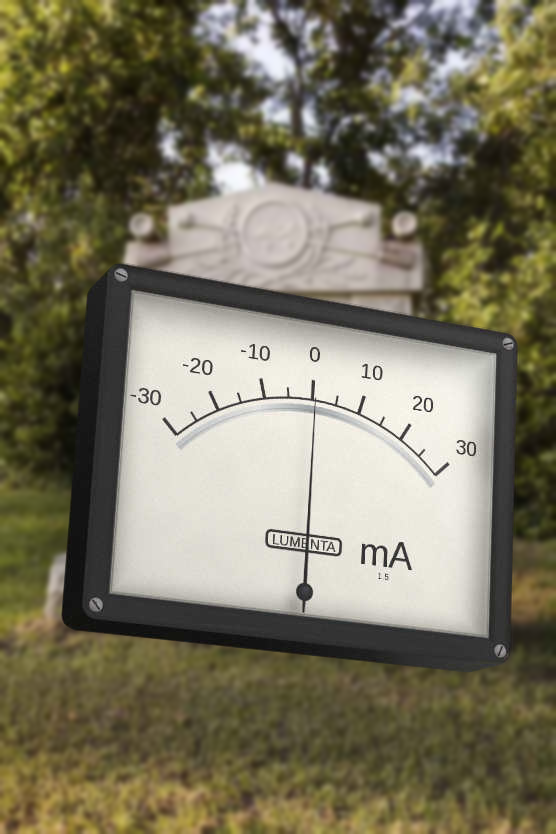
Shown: mA 0
